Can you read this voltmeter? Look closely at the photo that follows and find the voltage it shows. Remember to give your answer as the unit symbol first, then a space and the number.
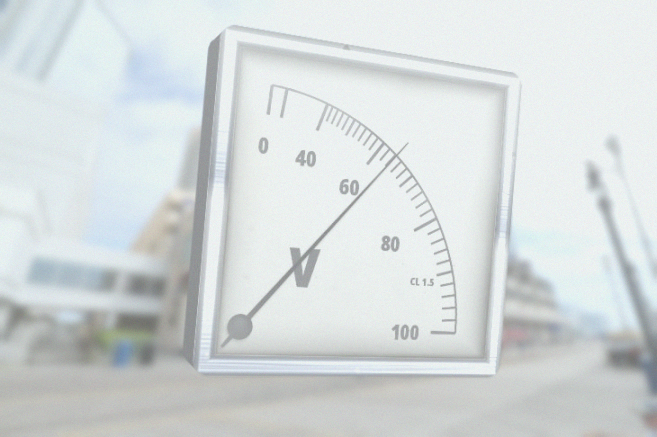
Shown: V 64
